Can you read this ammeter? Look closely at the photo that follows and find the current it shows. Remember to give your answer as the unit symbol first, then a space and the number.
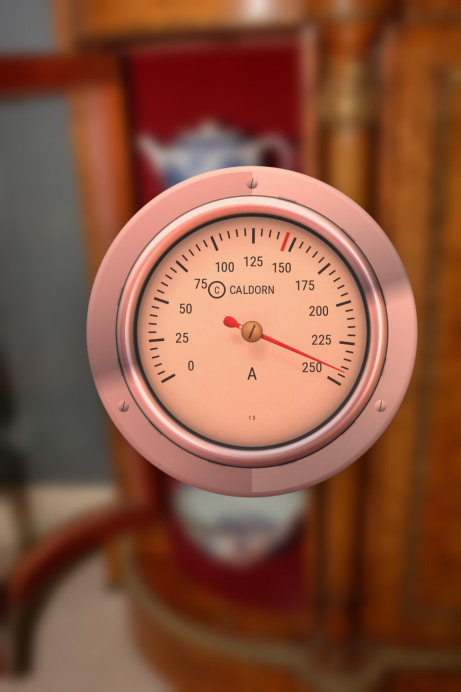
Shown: A 242.5
